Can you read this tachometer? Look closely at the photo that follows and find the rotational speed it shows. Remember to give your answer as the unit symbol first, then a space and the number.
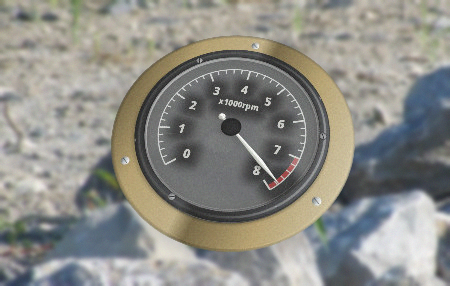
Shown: rpm 7800
